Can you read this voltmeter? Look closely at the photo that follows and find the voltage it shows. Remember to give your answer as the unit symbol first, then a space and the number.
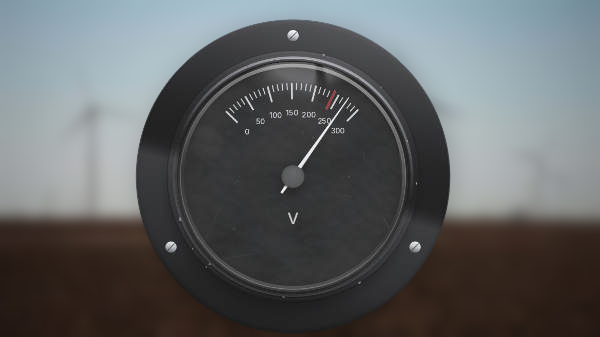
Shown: V 270
